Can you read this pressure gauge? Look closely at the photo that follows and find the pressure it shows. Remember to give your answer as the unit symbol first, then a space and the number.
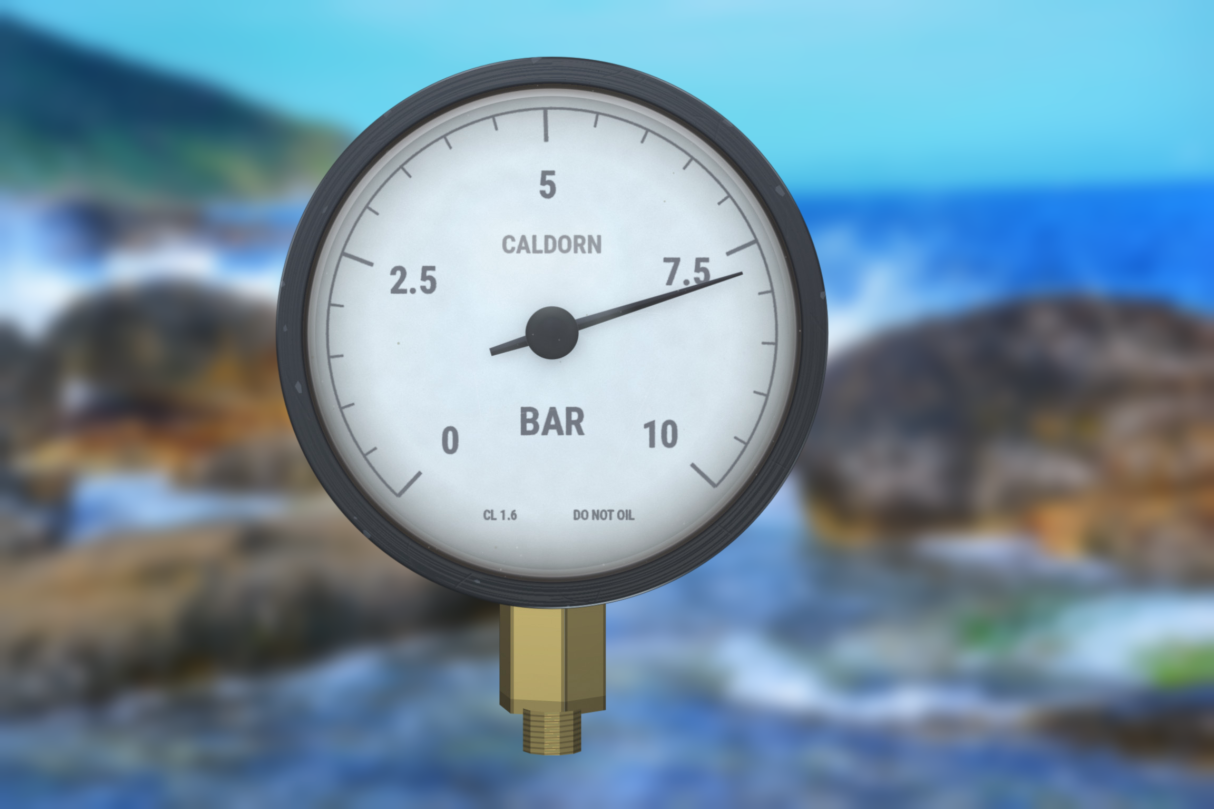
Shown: bar 7.75
